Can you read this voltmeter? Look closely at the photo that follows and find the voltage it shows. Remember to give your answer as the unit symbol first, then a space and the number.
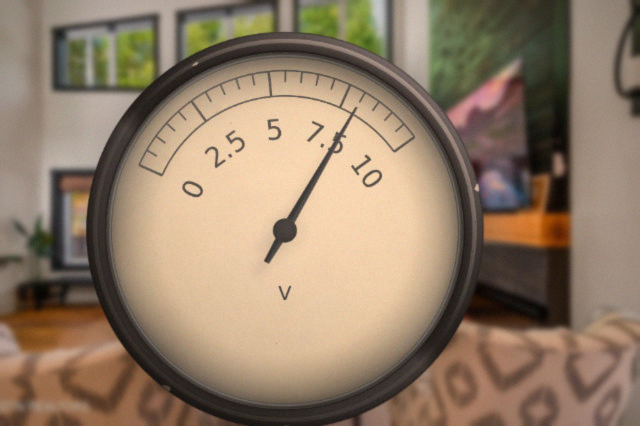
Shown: V 8
